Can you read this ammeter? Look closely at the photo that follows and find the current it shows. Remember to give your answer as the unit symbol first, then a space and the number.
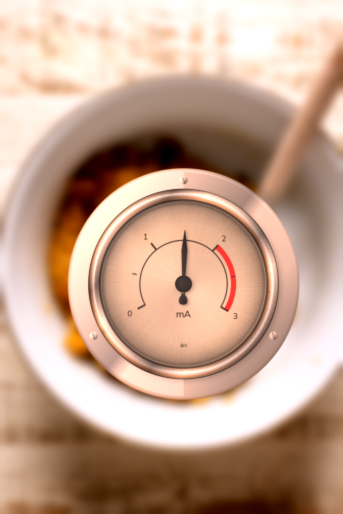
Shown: mA 1.5
